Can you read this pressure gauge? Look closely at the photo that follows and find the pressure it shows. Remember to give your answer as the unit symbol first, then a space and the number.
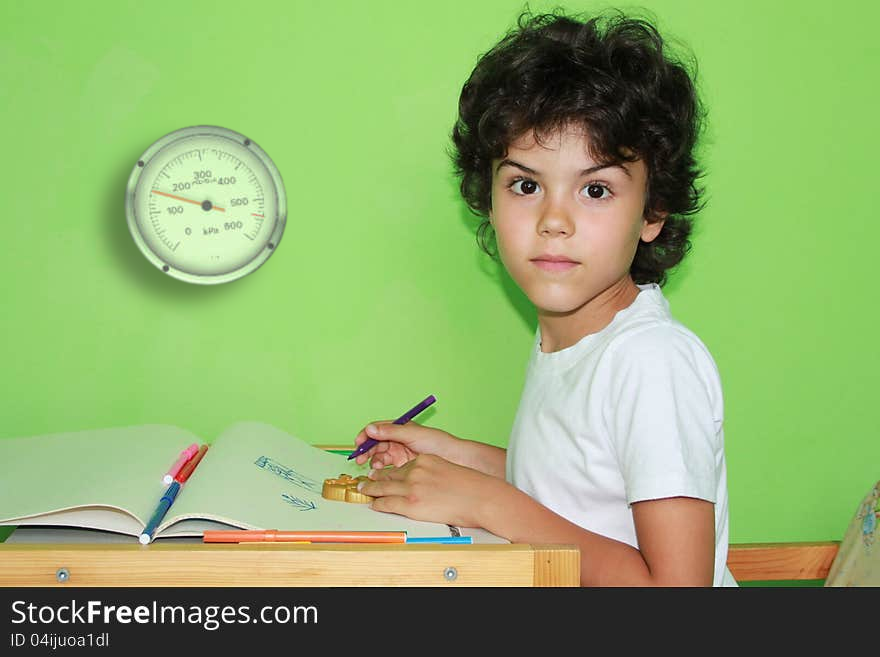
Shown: kPa 150
